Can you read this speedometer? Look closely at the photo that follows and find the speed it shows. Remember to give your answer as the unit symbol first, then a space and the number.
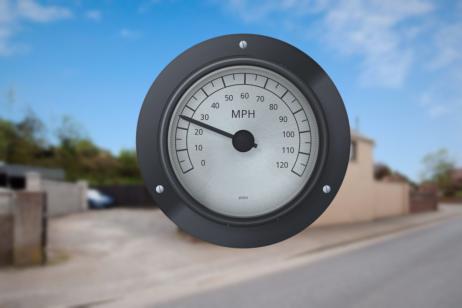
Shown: mph 25
